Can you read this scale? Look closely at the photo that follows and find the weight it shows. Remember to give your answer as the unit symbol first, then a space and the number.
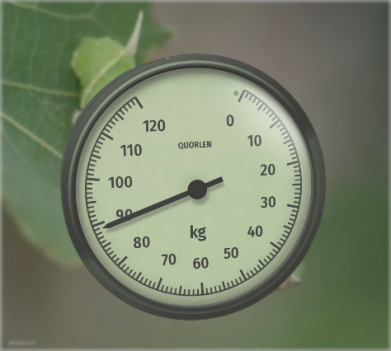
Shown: kg 89
